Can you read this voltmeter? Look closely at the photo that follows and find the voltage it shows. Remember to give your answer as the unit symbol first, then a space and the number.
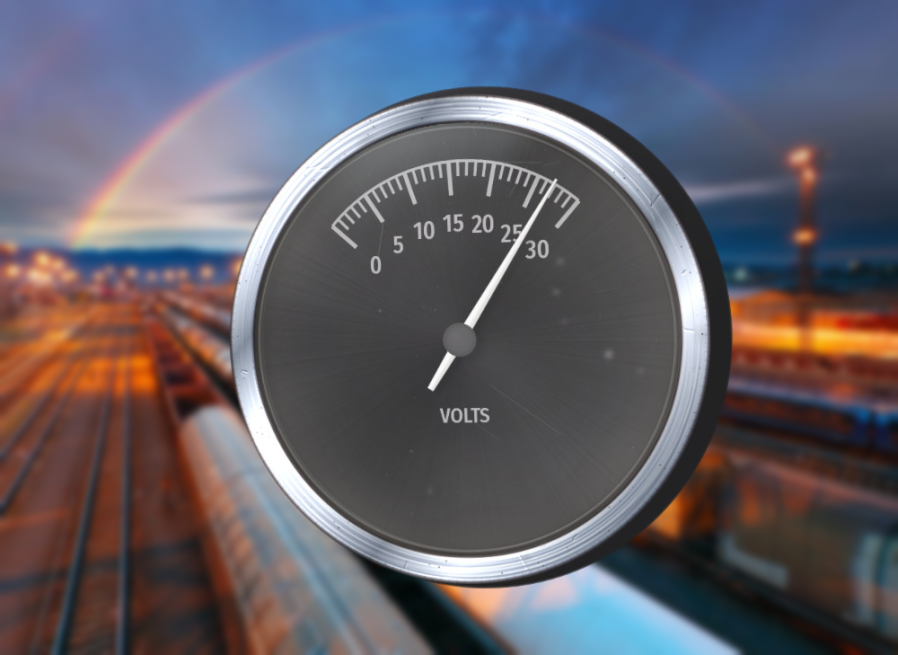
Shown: V 27
